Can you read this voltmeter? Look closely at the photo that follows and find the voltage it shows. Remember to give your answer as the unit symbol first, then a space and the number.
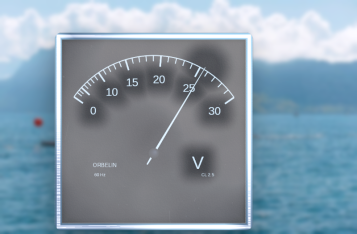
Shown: V 25.5
